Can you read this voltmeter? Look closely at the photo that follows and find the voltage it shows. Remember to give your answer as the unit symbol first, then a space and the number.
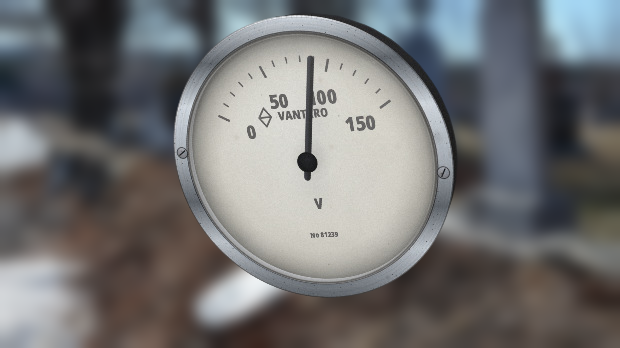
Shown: V 90
